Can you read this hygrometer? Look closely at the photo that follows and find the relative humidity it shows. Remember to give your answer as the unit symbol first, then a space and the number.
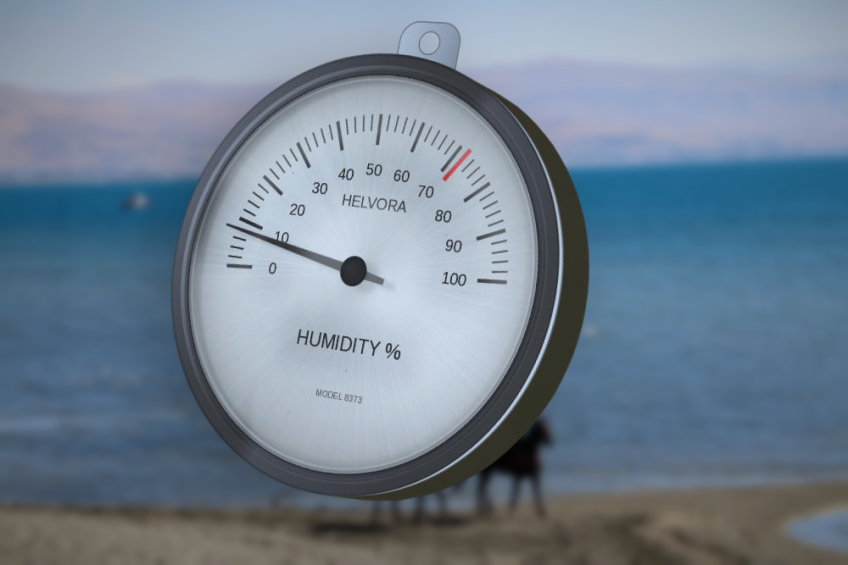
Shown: % 8
